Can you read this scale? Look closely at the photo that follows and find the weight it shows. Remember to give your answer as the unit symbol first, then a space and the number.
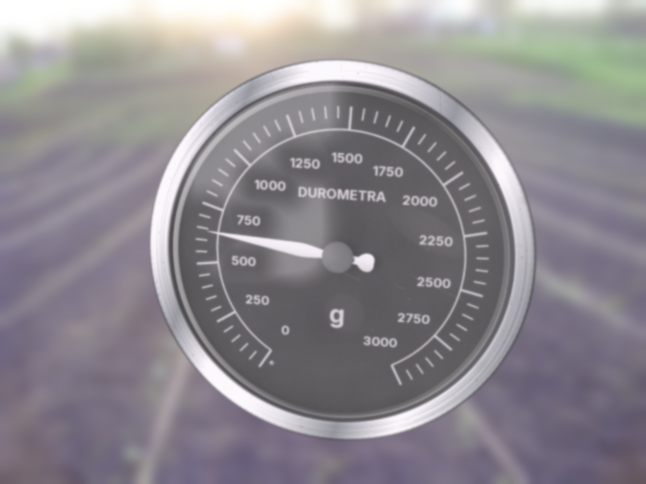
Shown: g 650
